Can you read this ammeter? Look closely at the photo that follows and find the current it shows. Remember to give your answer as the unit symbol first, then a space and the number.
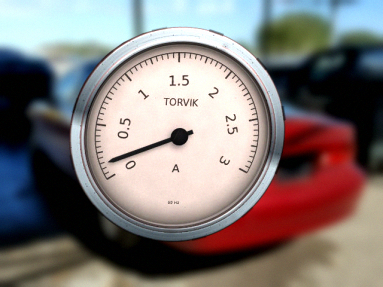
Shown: A 0.15
